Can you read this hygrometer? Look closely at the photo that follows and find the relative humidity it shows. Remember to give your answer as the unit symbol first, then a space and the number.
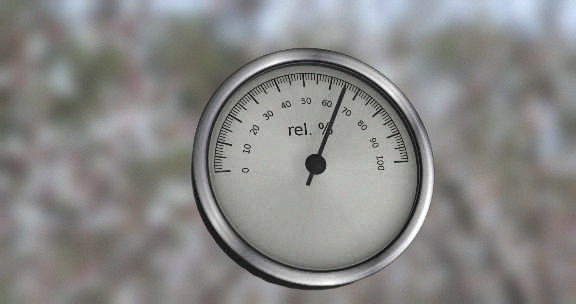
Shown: % 65
